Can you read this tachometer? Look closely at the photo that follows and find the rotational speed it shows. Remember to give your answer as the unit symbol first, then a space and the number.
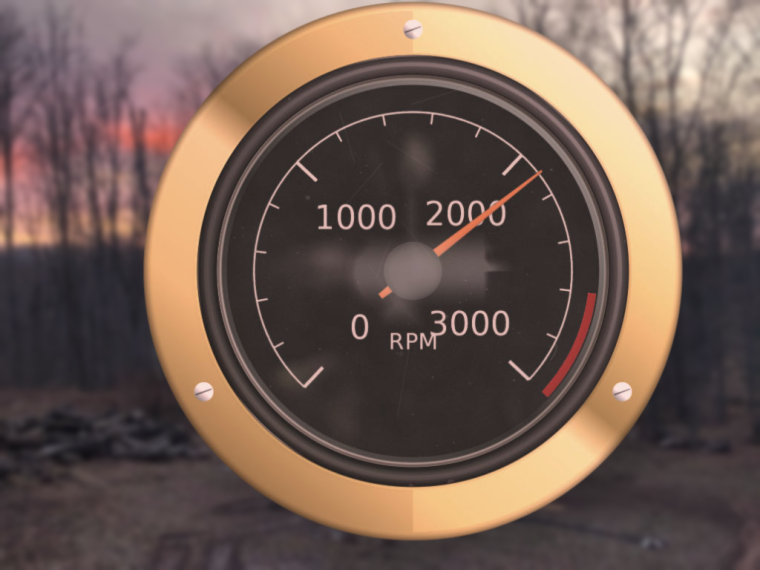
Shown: rpm 2100
